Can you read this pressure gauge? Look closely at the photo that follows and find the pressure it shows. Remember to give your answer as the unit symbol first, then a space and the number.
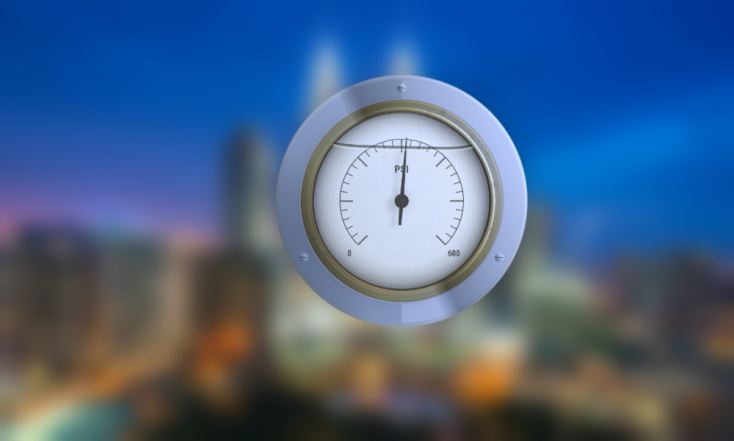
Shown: psi 310
